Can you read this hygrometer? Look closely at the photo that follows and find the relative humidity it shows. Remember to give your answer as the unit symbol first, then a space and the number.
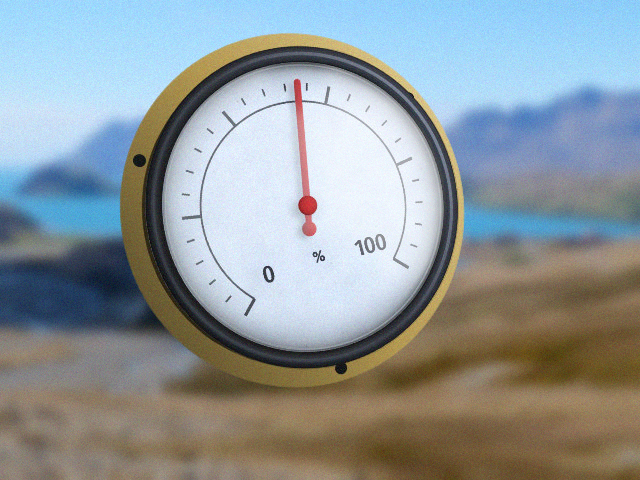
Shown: % 54
